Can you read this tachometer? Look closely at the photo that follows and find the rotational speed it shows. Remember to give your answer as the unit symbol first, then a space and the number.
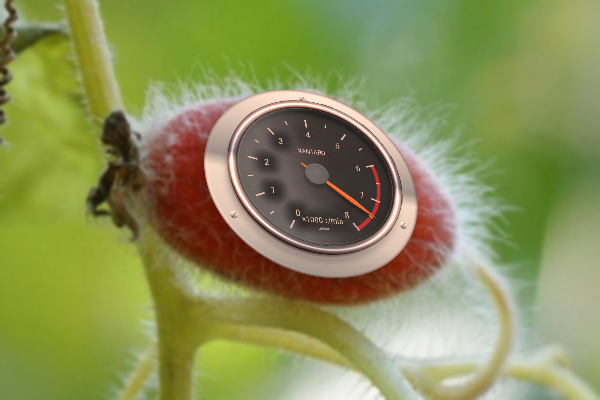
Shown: rpm 7500
